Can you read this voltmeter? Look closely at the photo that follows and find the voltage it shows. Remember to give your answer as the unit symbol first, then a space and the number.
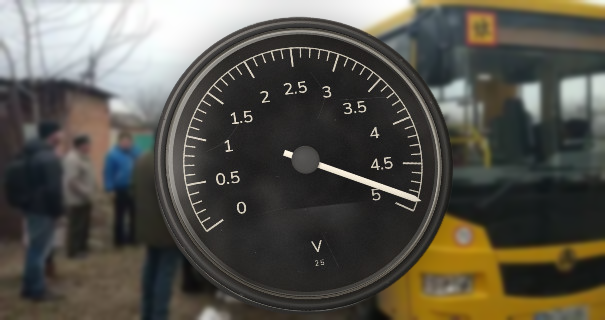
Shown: V 4.9
